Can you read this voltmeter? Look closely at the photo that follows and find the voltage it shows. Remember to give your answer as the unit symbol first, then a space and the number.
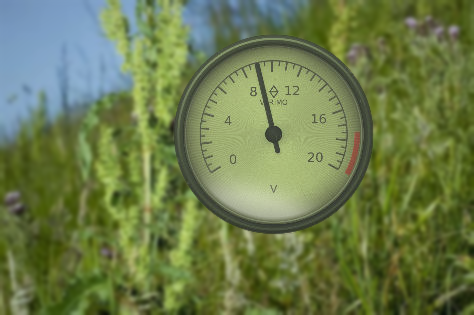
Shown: V 9
